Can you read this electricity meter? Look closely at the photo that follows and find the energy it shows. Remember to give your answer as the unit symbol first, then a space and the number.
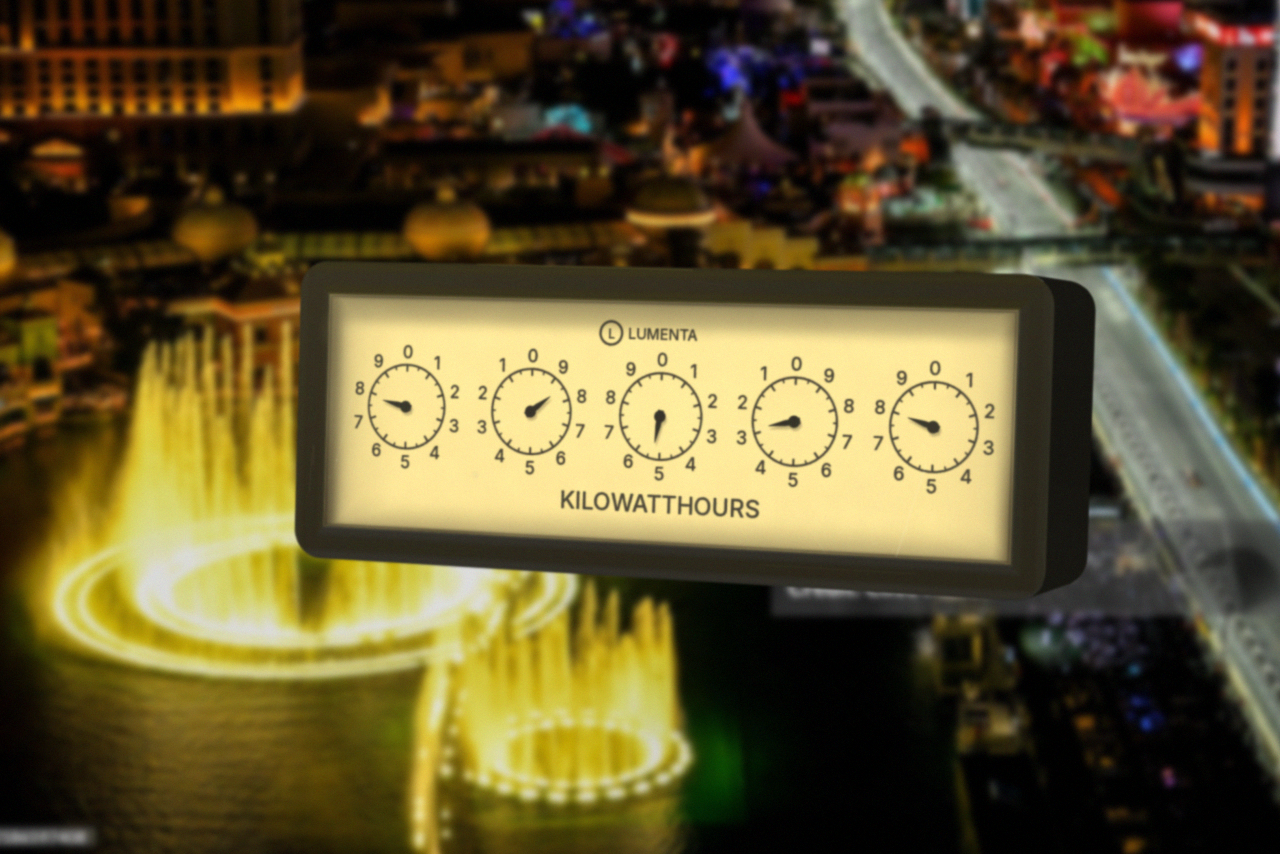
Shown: kWh 78528
